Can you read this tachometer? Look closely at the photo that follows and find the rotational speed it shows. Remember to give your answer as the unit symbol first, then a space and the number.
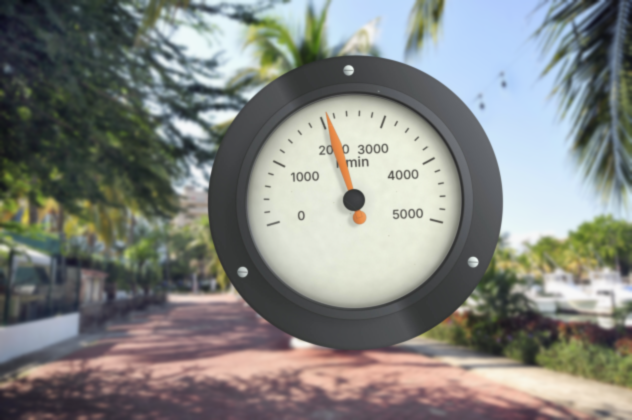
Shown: rpm 2100
